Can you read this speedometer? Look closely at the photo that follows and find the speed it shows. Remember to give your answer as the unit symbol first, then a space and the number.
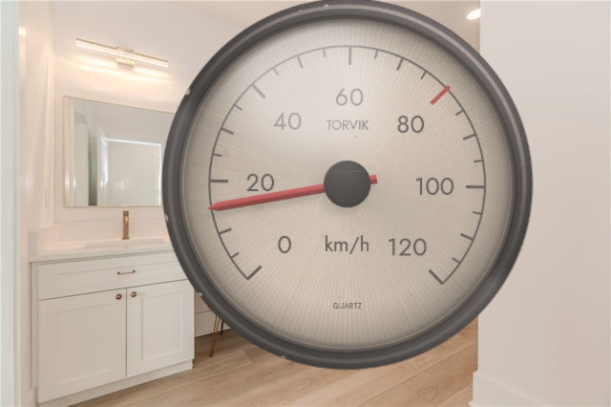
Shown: km/h 15
